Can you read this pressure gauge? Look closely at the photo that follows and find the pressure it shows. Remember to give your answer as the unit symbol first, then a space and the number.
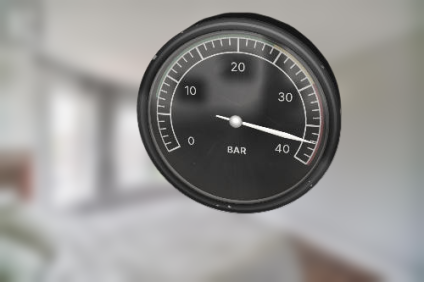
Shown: bar 37
